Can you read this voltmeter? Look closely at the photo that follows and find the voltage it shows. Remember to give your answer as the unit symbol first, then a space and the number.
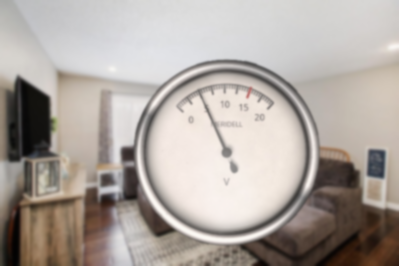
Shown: V 5
